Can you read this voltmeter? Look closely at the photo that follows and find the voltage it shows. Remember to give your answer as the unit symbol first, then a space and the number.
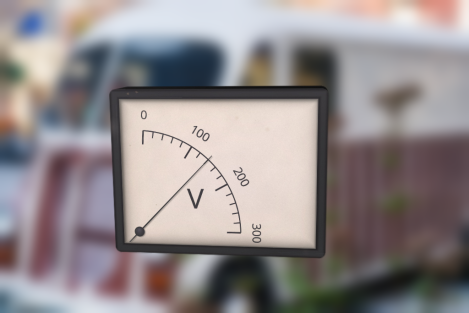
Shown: V 140
